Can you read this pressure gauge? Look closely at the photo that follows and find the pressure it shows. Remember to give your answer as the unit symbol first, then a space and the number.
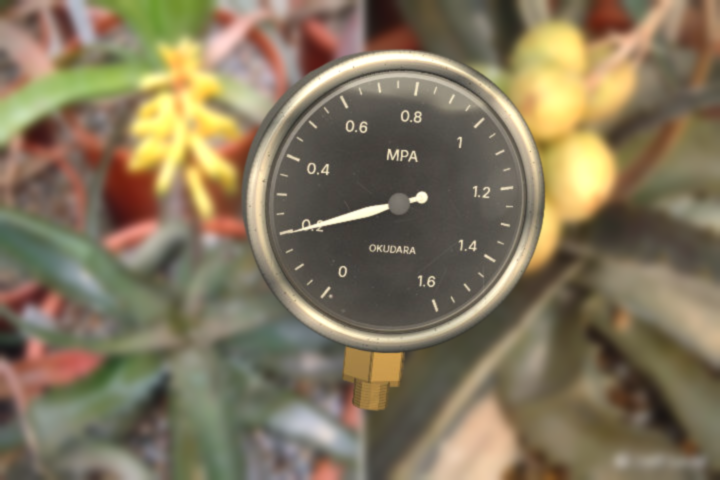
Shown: MPa 0.2
